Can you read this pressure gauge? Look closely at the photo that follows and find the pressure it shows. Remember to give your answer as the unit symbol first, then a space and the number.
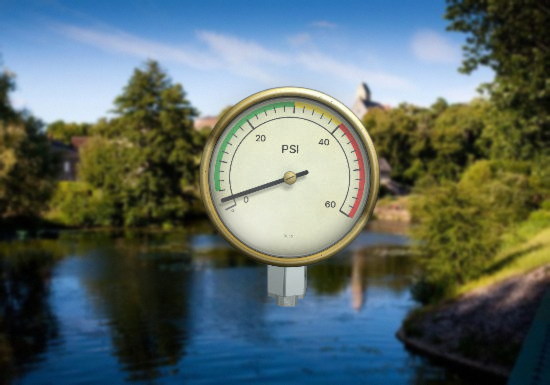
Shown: psi 2
